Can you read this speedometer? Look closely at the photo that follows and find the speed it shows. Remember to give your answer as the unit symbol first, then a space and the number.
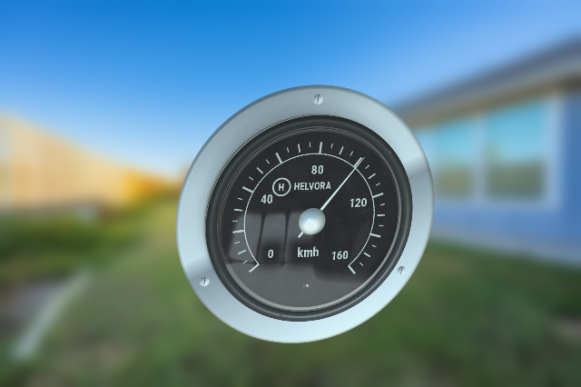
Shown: km/h 100
